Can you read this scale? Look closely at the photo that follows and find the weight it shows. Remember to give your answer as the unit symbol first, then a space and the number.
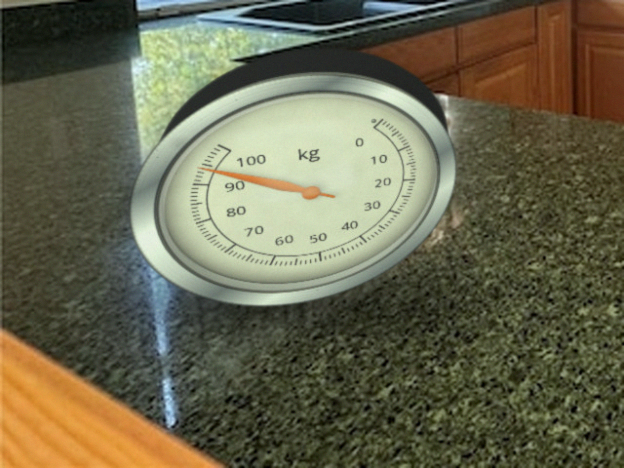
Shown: kg 95
